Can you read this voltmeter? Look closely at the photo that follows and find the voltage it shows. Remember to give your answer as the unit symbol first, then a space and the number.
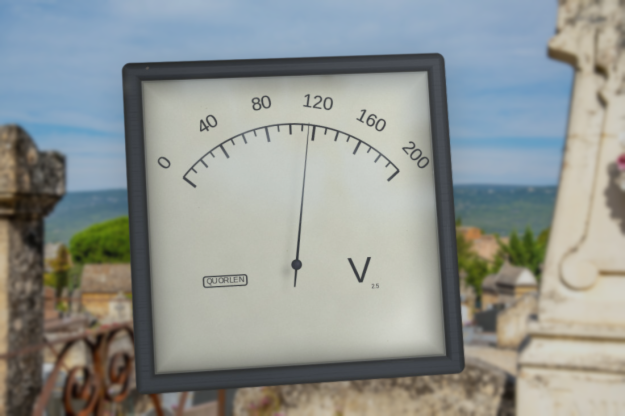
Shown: V 115
